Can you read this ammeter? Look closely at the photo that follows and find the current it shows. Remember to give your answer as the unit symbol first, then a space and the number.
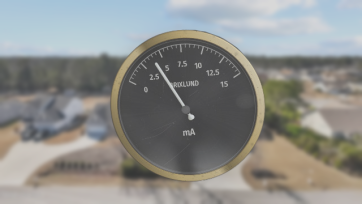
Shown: mA 4
